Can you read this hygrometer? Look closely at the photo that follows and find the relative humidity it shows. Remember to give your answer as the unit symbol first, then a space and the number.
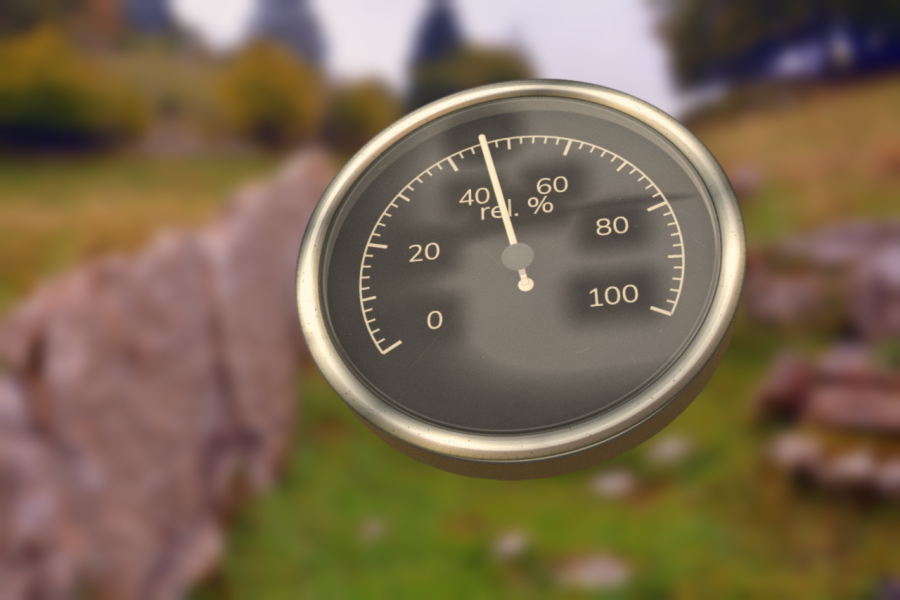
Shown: % 46
